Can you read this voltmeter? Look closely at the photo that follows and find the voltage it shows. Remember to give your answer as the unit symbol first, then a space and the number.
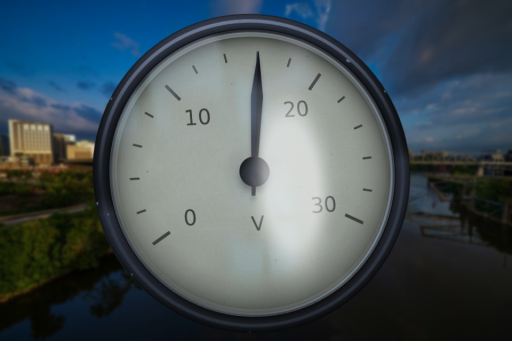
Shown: V 16
